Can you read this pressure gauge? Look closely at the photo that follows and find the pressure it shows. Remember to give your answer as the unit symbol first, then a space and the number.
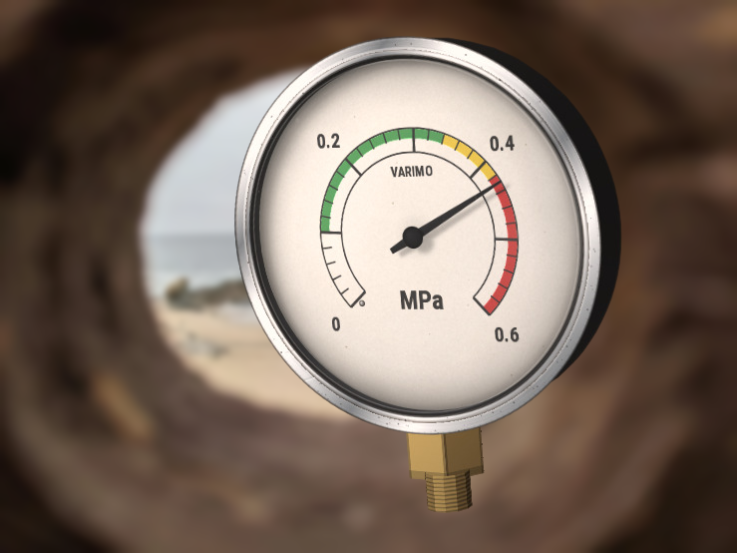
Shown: MPa 0.43
